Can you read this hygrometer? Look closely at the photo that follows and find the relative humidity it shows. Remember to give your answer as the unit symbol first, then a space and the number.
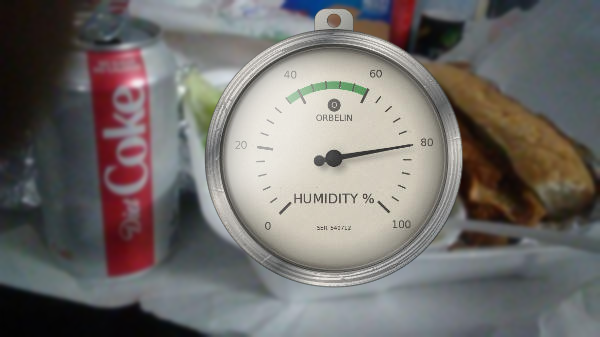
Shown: % 80
